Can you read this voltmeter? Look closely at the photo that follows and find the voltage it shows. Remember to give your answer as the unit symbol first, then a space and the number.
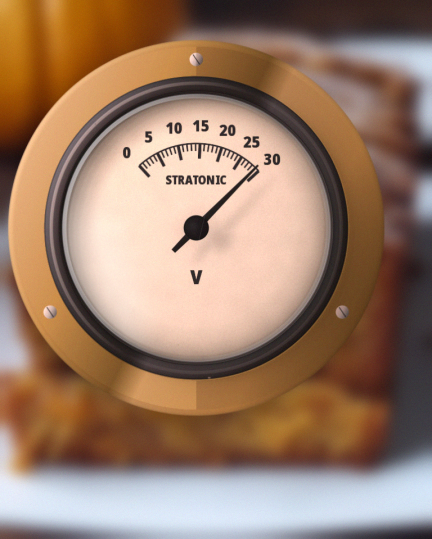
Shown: V 29
